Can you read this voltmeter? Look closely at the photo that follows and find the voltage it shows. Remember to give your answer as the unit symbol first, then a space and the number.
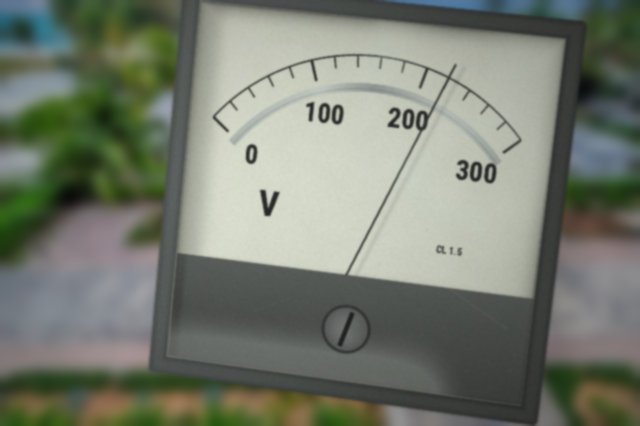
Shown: V 220
